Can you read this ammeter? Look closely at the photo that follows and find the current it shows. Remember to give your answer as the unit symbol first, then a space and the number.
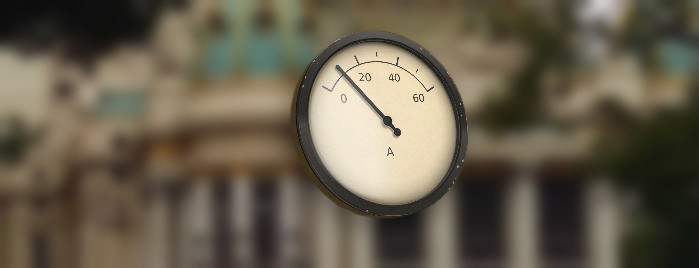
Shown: A 10
